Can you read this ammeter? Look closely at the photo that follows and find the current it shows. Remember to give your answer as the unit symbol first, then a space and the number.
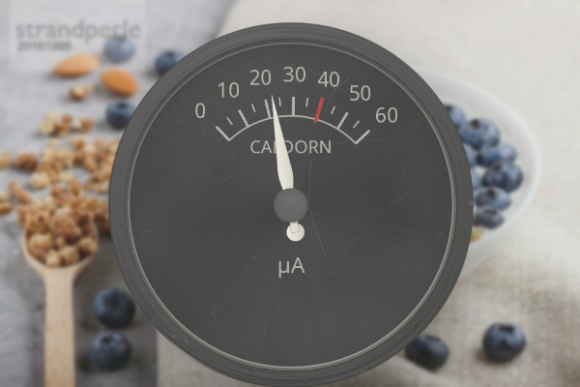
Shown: µA 22.5
